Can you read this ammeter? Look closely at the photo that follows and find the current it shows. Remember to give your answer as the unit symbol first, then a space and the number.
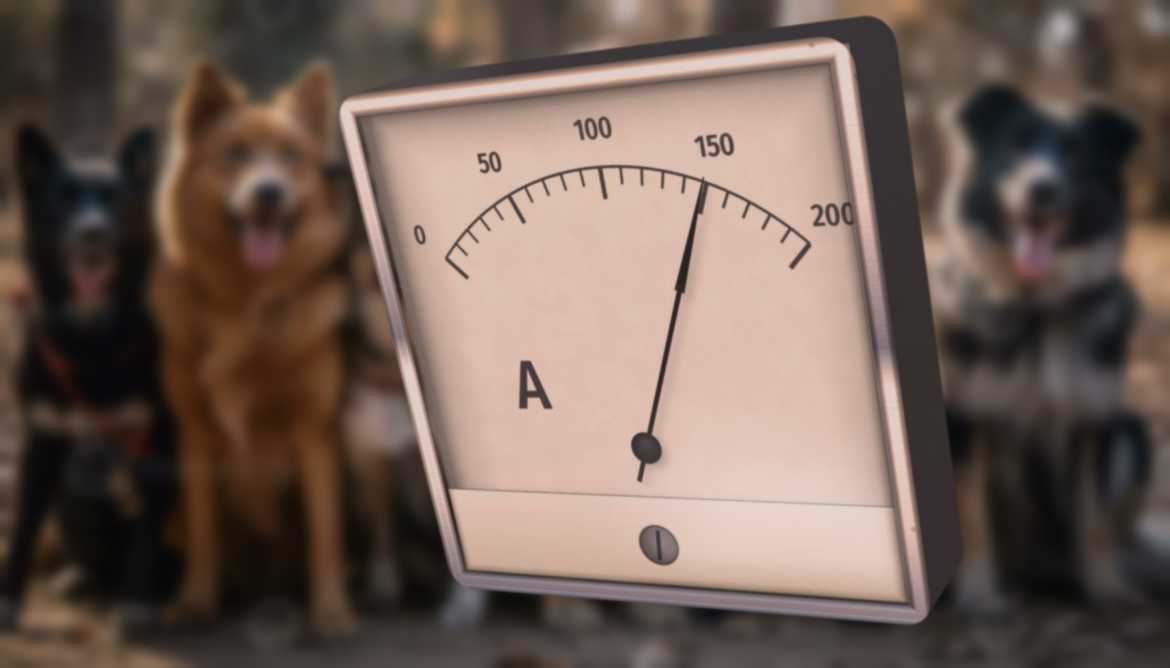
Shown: A 150
